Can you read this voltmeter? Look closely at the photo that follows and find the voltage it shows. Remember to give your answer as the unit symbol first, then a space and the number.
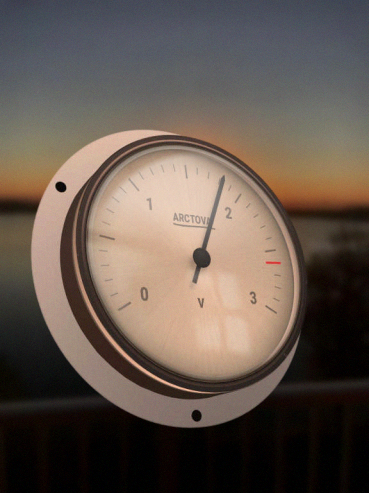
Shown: V 1.8
